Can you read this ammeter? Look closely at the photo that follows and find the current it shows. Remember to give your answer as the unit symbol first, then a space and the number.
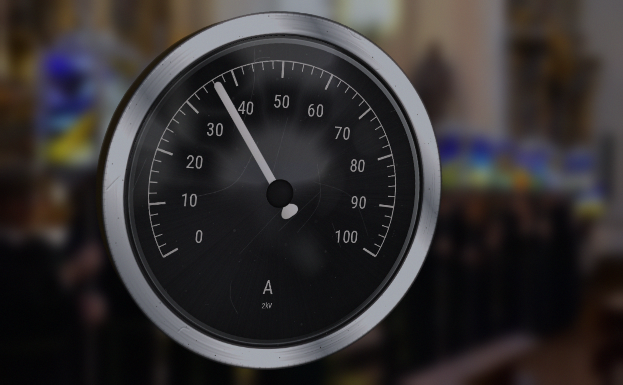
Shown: A 36
